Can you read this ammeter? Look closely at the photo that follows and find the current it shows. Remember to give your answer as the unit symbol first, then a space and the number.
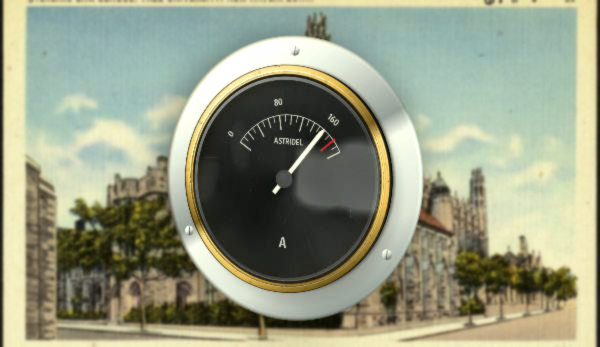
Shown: A 160
